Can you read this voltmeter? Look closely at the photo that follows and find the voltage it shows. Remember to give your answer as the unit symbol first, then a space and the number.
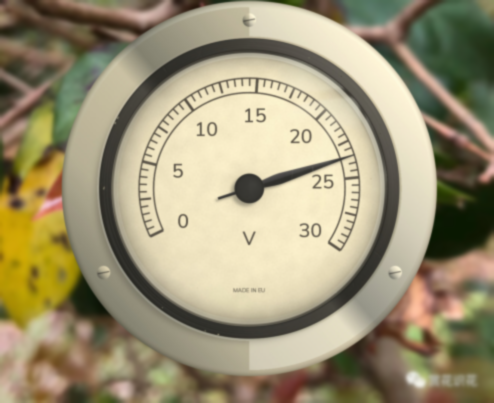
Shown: V 23.5
